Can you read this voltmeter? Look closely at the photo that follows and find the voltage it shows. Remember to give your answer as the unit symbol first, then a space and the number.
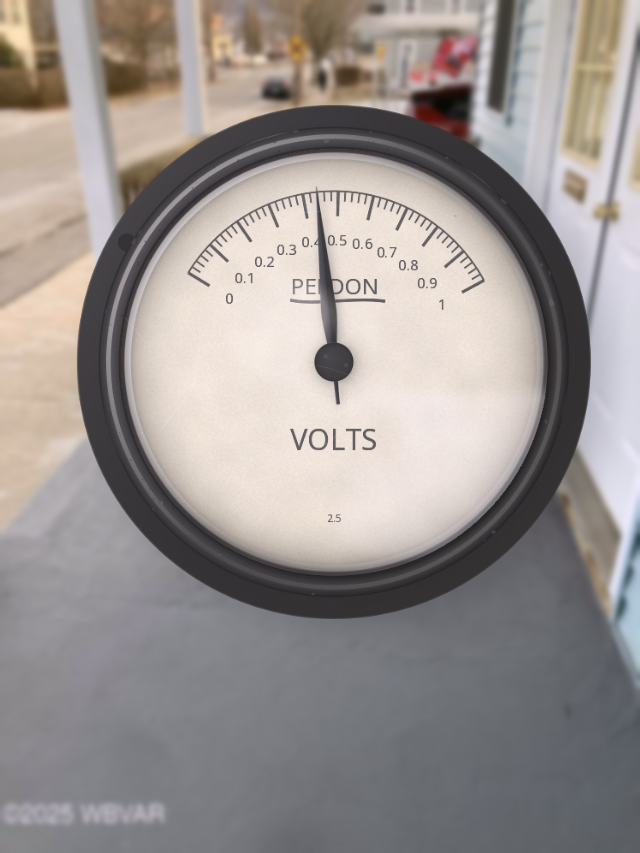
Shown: V 0.44
